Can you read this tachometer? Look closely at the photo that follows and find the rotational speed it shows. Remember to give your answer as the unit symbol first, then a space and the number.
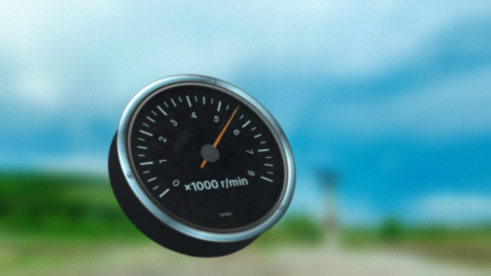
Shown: rpm 5500
